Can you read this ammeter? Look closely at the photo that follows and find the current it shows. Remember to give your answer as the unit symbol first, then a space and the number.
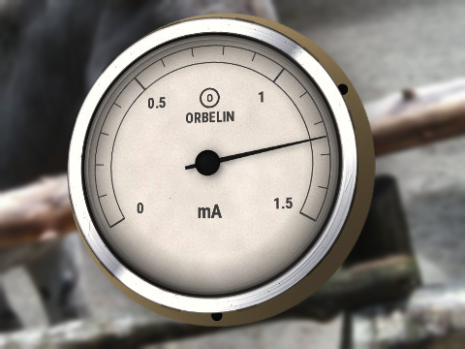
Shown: mA 1.25
